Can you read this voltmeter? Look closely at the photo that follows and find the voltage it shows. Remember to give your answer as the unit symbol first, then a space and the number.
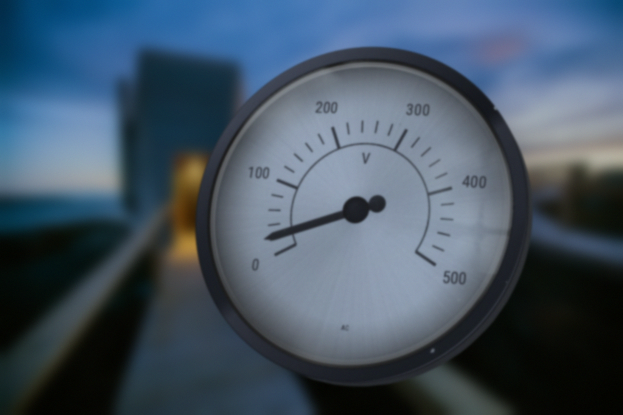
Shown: V 20
